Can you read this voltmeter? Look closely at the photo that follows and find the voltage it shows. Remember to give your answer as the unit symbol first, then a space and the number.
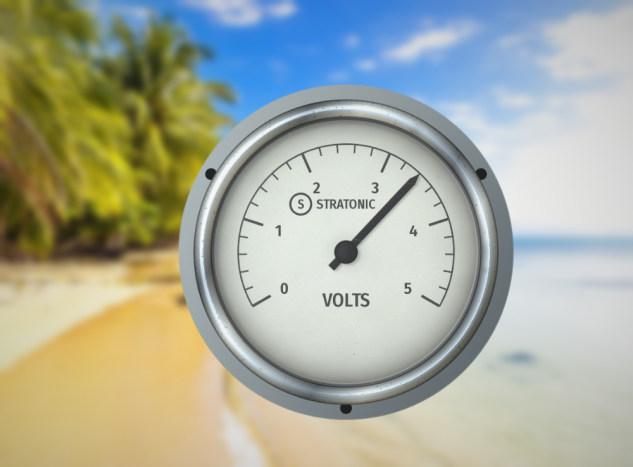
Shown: V 3.4
